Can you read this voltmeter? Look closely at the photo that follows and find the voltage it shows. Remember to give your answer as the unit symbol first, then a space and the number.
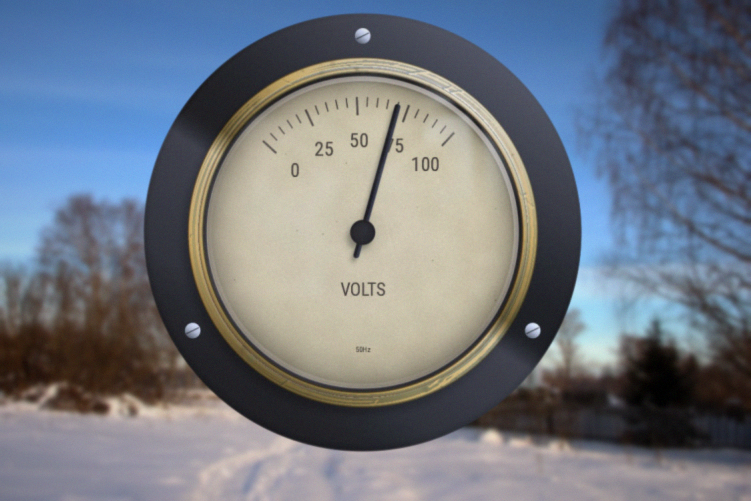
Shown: V 70
